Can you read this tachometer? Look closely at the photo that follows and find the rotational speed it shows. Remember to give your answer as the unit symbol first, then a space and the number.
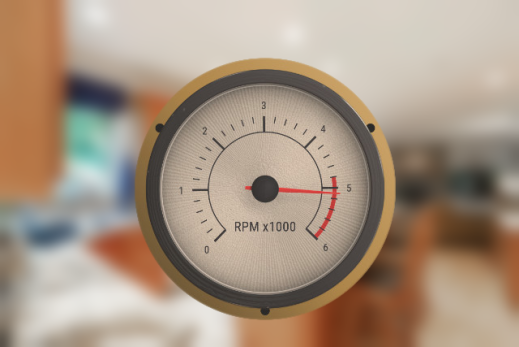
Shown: rpm 5100
